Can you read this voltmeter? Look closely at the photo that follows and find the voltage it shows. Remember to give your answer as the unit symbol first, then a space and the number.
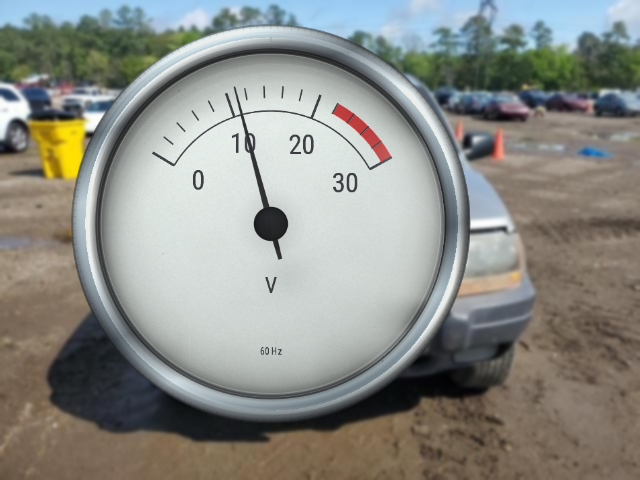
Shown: V 11
